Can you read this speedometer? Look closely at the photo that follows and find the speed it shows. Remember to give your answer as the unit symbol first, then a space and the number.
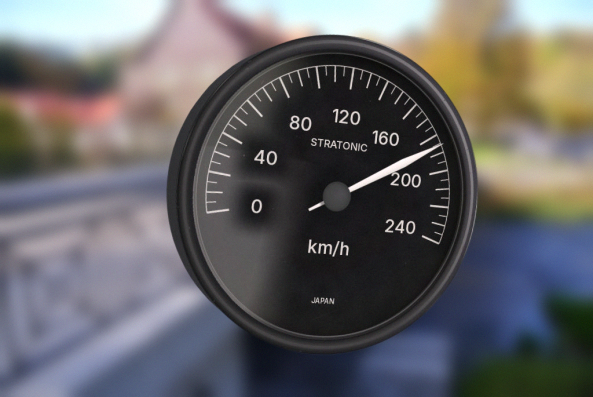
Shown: km/h 185
